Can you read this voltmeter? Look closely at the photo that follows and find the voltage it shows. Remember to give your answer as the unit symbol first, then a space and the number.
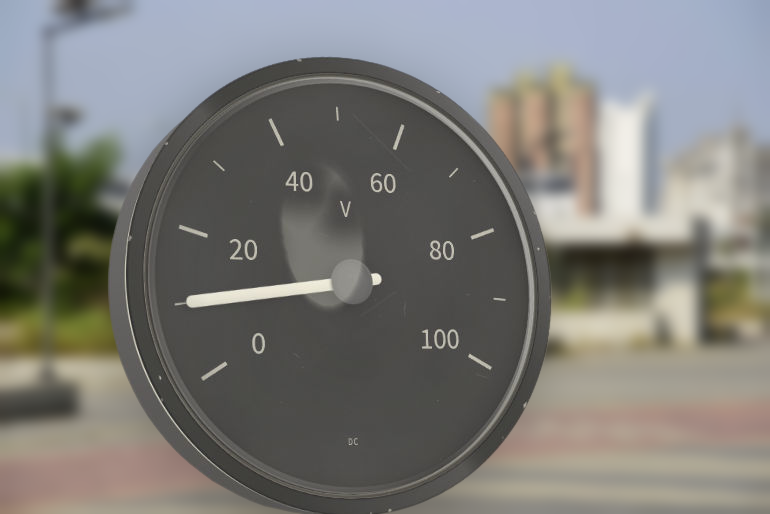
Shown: V 10
